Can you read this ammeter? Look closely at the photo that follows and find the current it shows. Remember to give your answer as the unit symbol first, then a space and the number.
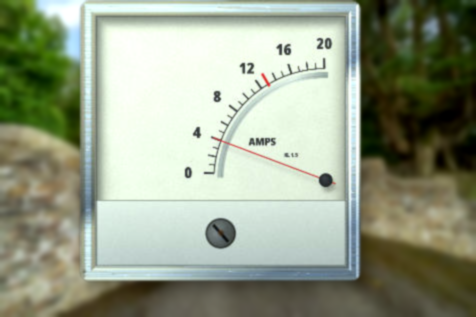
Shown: A 4
